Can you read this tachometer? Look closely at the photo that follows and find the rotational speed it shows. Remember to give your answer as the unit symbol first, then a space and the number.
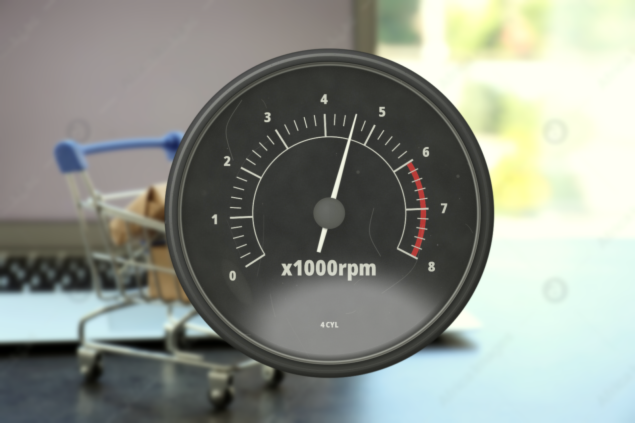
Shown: rpm 4600
